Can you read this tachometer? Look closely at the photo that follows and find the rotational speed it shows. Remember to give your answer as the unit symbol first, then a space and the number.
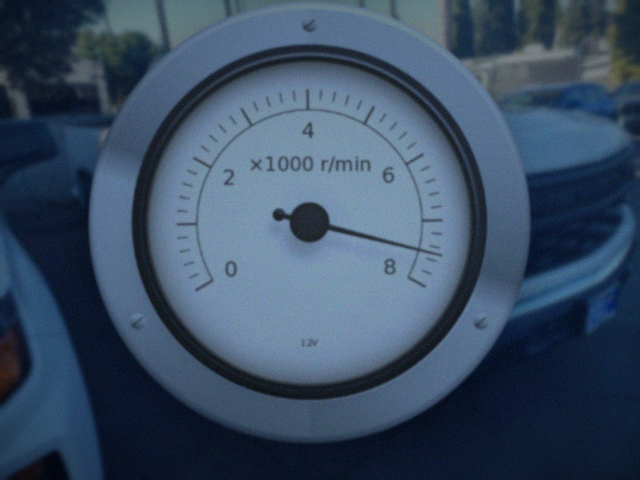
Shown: rpm 7500
